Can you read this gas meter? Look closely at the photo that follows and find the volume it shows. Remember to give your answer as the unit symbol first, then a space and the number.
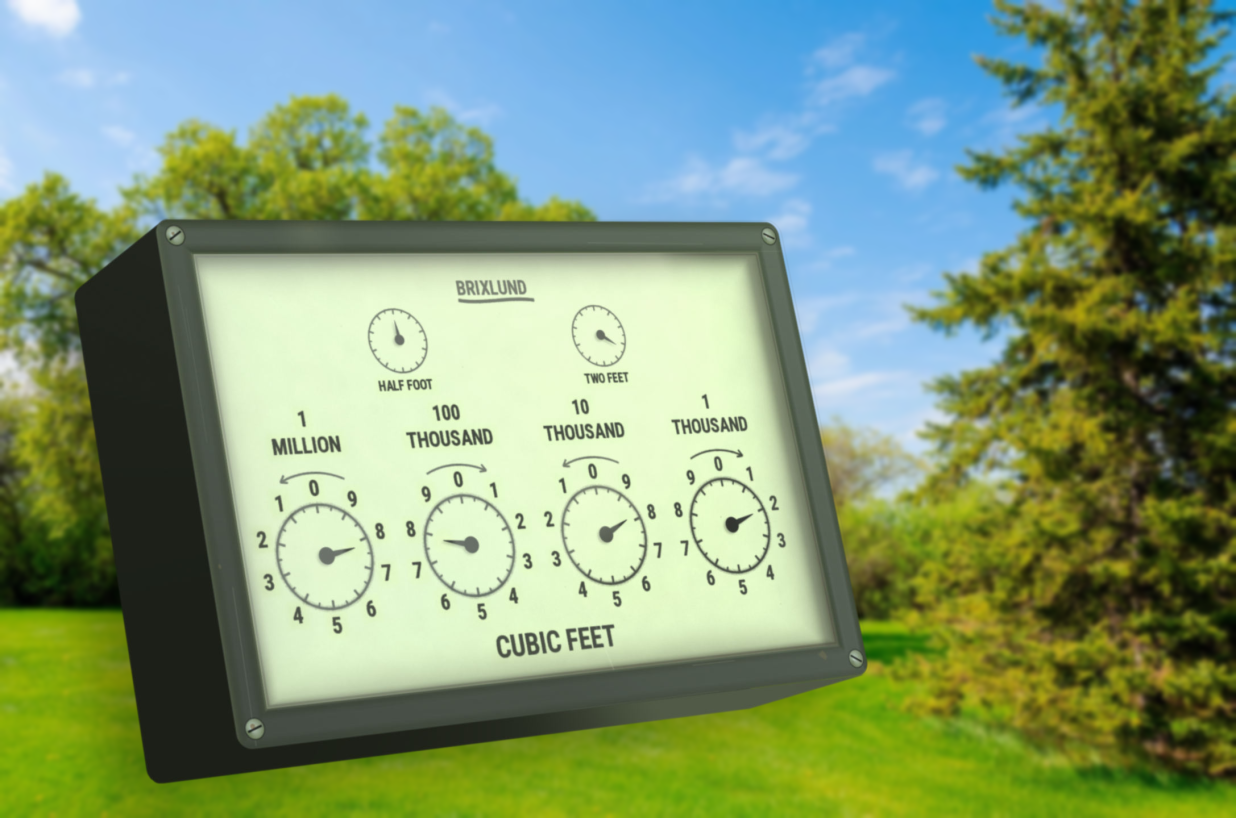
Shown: ft³ 778200
